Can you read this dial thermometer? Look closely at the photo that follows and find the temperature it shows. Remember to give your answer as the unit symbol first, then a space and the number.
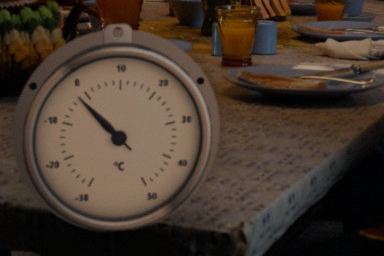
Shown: °C -2
